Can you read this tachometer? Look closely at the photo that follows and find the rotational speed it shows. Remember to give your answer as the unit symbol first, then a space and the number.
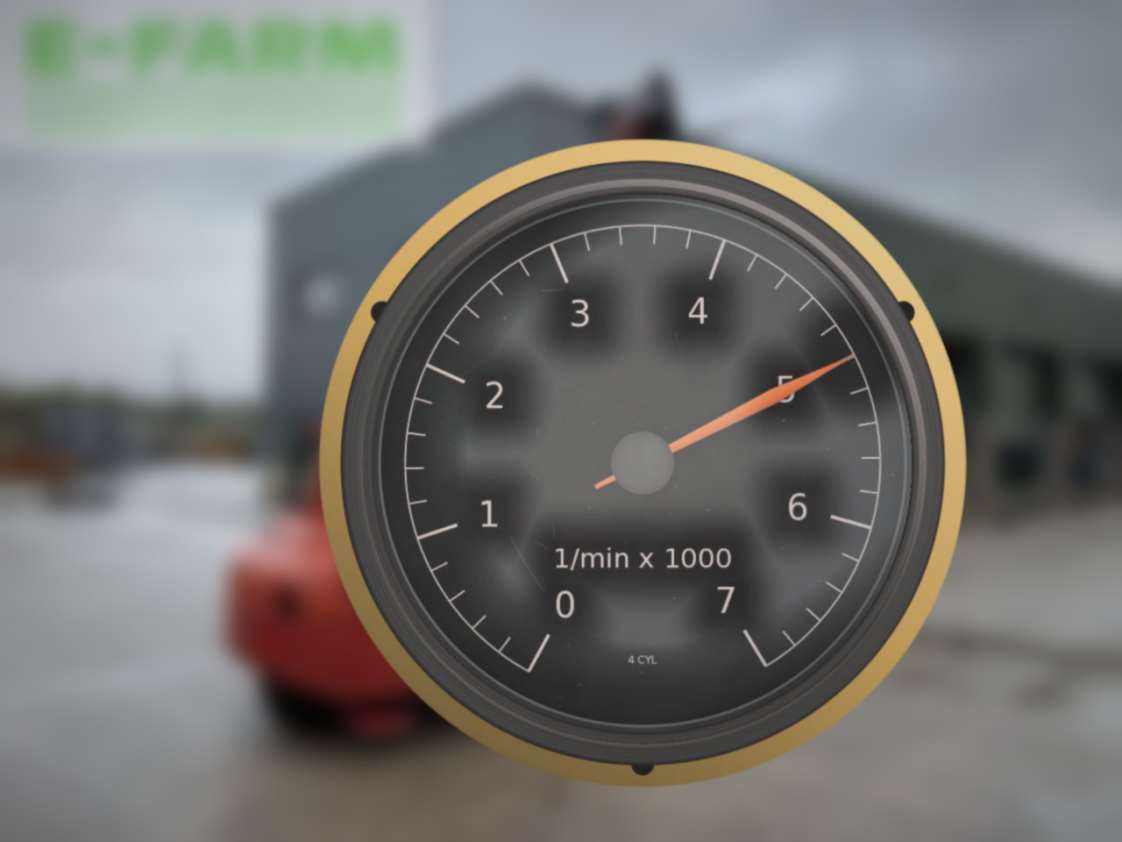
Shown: rpm 5000
